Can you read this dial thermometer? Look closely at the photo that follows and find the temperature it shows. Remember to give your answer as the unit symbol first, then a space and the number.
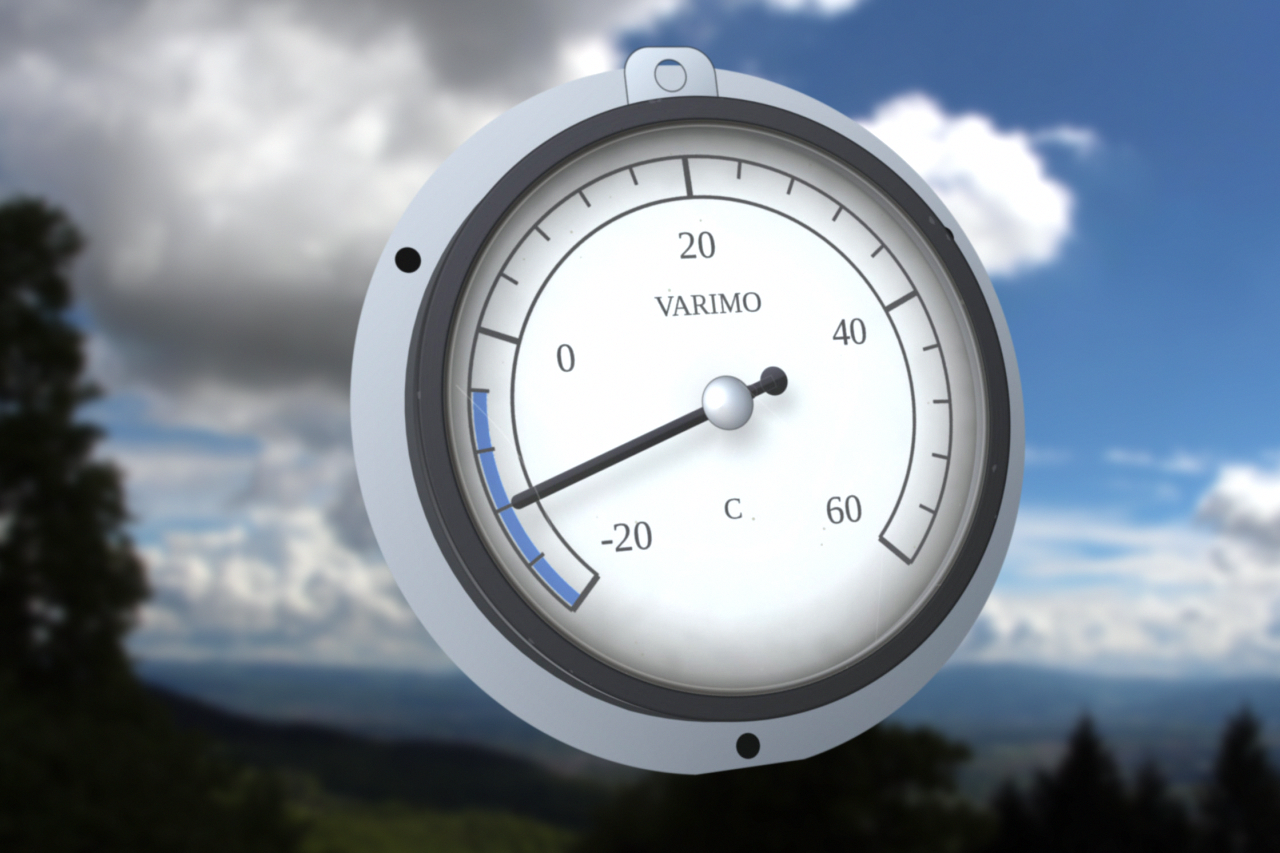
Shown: °C -12
